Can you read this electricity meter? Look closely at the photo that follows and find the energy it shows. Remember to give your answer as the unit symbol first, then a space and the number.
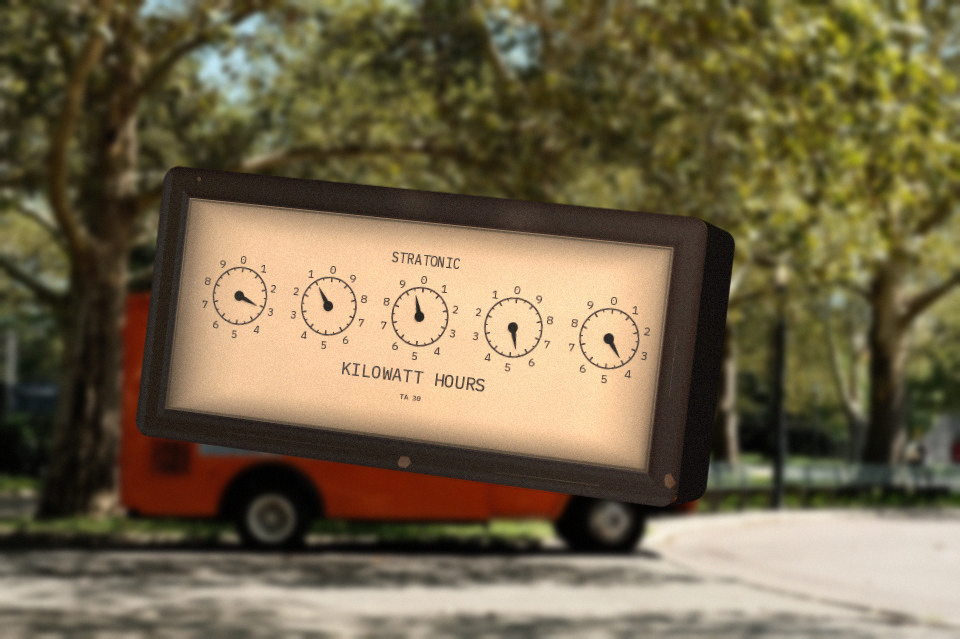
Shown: kWh 30954
